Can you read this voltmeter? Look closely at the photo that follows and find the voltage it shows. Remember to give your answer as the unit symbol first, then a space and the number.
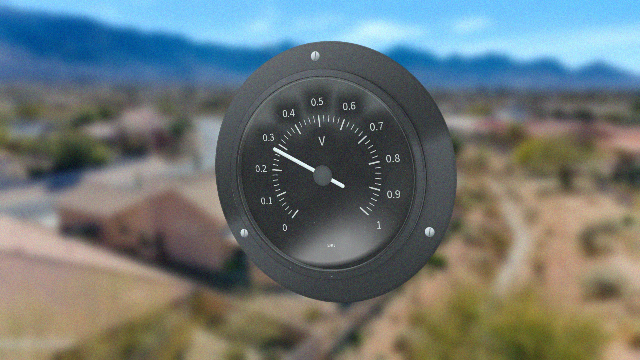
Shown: V 0.28
